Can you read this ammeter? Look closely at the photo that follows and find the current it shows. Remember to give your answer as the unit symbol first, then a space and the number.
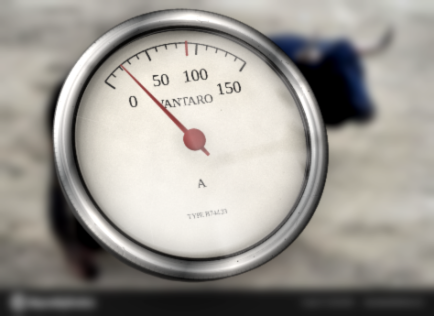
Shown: A 20
